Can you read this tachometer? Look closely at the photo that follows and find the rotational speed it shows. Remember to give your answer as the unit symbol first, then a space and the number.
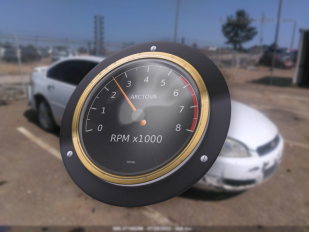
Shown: rpm 2500
